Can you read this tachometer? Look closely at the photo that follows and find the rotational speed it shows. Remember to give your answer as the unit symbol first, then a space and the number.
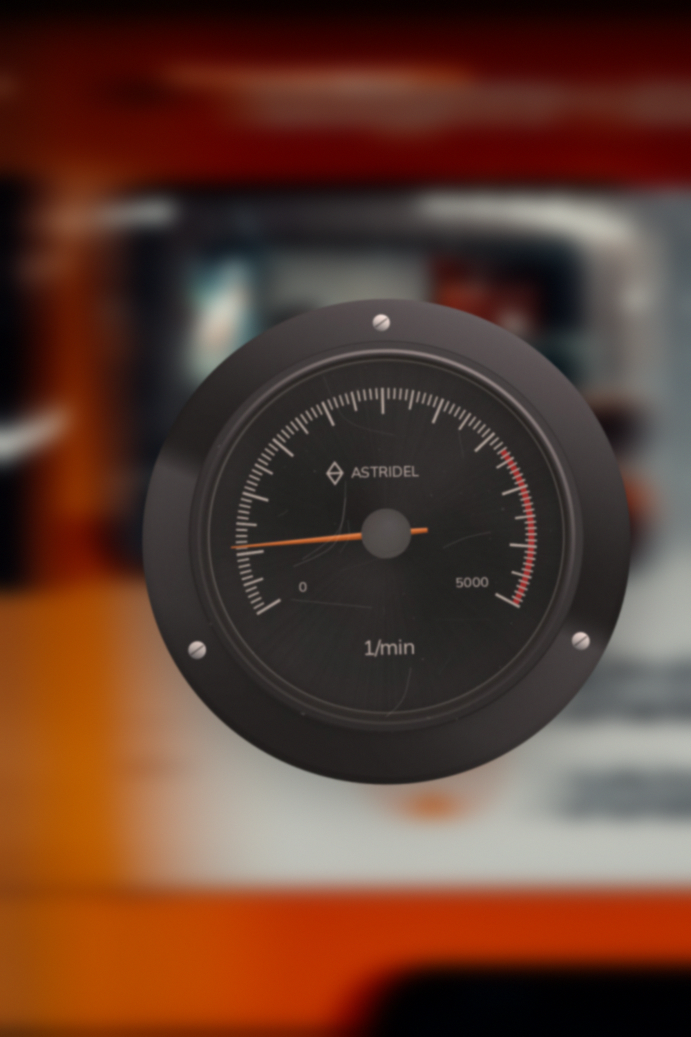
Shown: rpm 550
